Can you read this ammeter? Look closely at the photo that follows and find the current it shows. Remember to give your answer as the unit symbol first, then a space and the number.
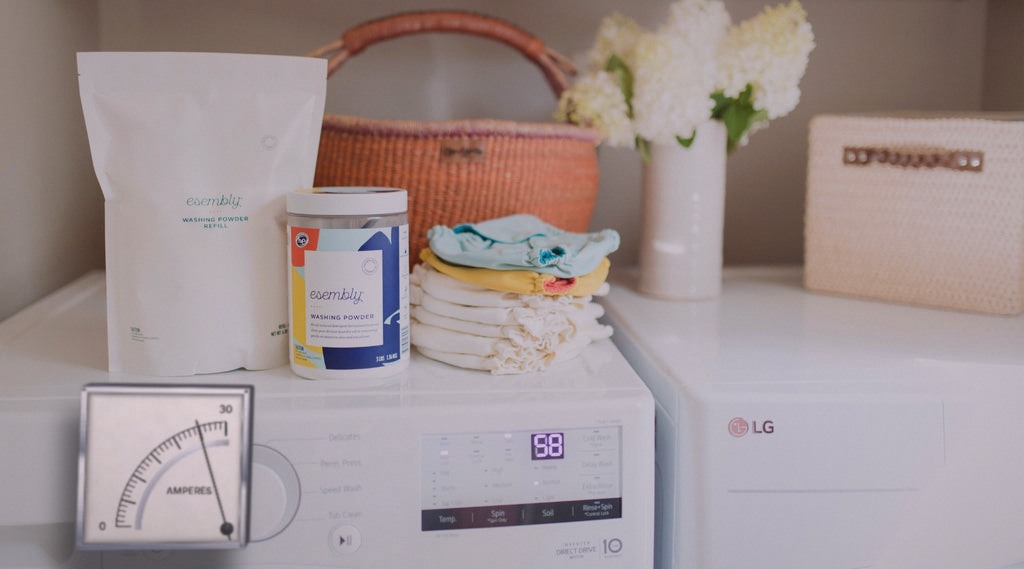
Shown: A 25
